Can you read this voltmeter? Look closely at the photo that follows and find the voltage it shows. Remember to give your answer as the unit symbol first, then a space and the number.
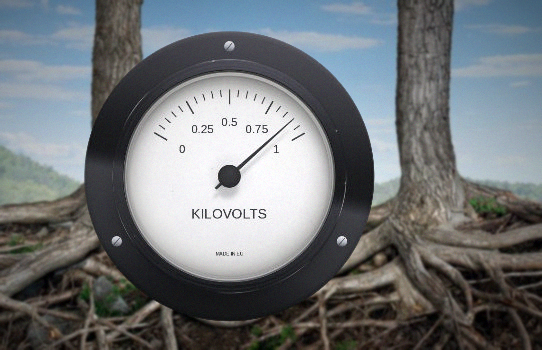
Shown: kV 0.9
